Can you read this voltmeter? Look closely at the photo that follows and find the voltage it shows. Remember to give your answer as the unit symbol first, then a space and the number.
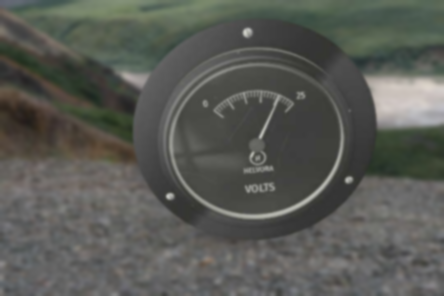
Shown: V 20
